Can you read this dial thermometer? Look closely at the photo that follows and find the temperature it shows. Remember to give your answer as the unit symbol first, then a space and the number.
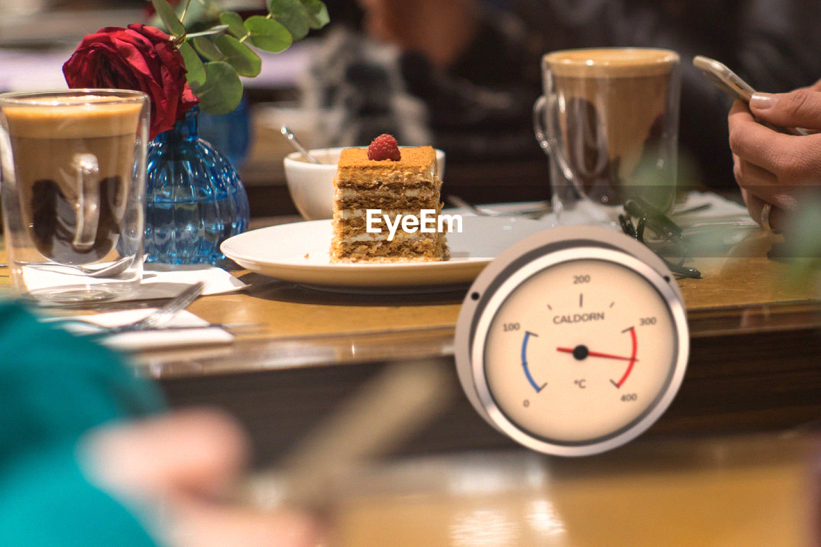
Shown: °C 350
